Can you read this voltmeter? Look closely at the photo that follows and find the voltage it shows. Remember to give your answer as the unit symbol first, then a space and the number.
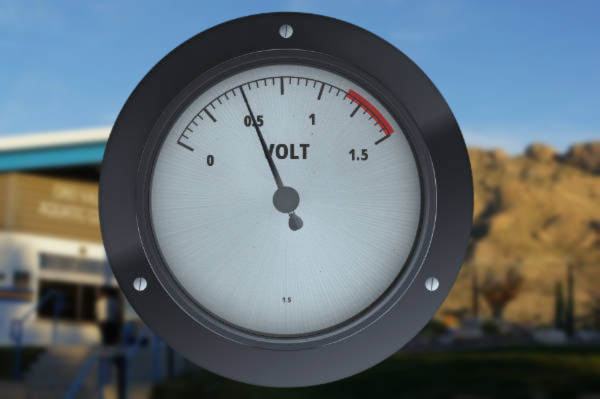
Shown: V 0.5
